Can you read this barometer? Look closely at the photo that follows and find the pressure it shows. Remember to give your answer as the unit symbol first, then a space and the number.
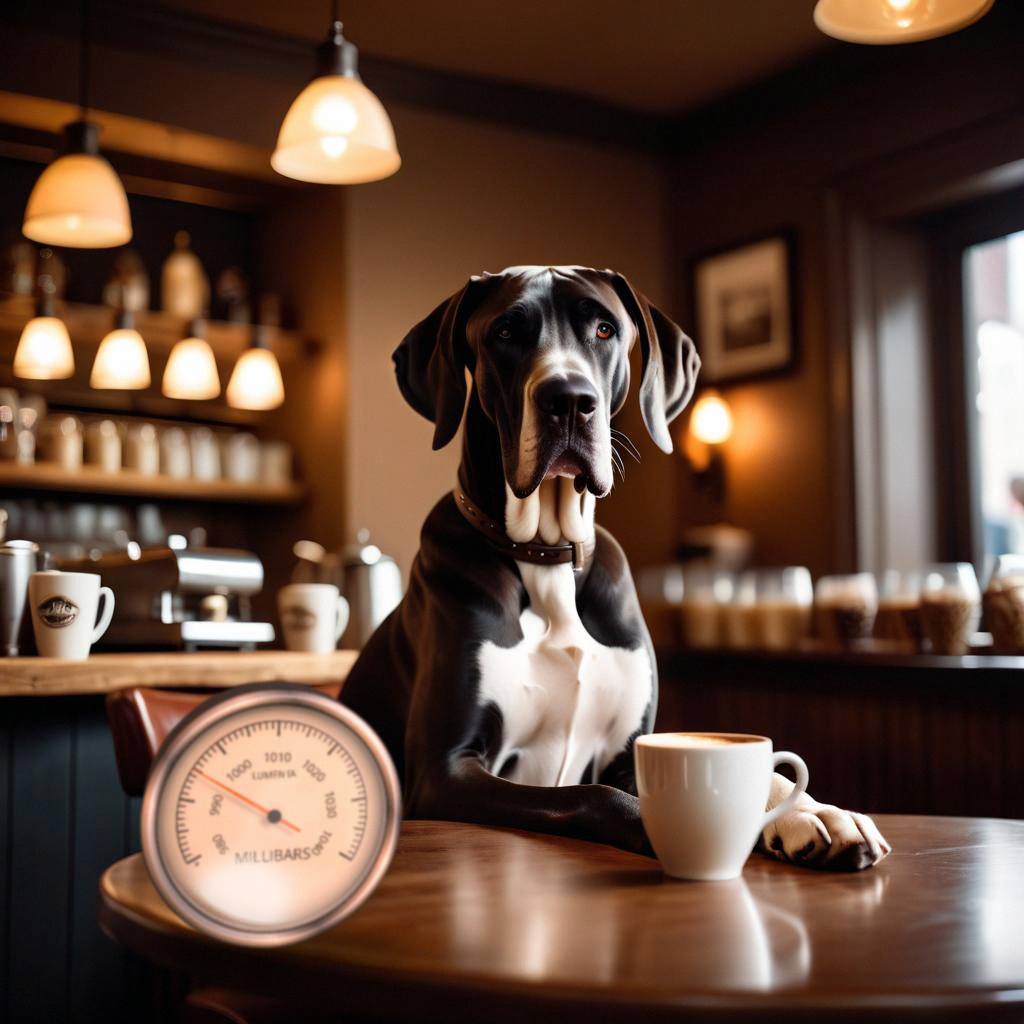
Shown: mbar 995
